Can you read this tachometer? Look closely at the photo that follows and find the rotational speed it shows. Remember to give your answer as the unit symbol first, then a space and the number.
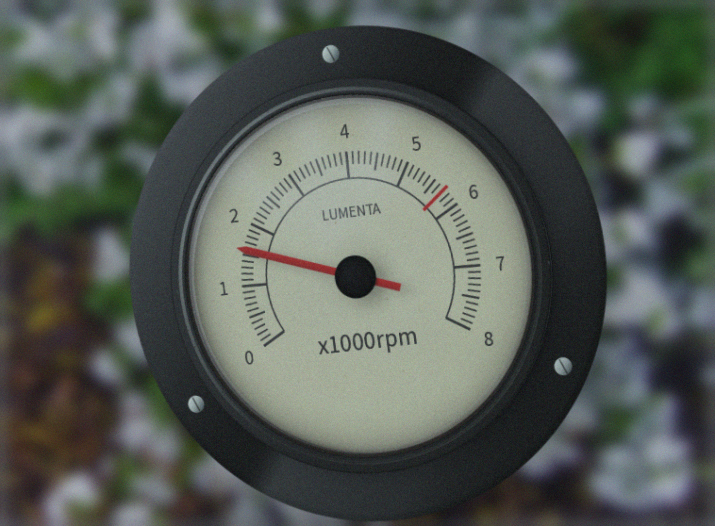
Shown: rpm 1600
